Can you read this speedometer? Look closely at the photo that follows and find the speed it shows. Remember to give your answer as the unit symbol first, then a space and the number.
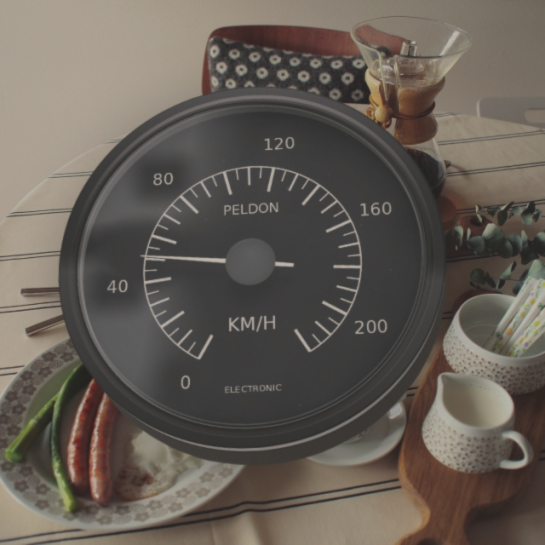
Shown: km/h 50
